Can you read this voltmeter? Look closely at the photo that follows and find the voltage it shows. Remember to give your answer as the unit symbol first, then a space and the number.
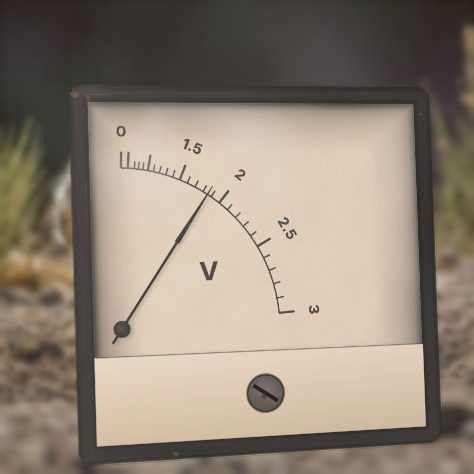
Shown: V 1.85
